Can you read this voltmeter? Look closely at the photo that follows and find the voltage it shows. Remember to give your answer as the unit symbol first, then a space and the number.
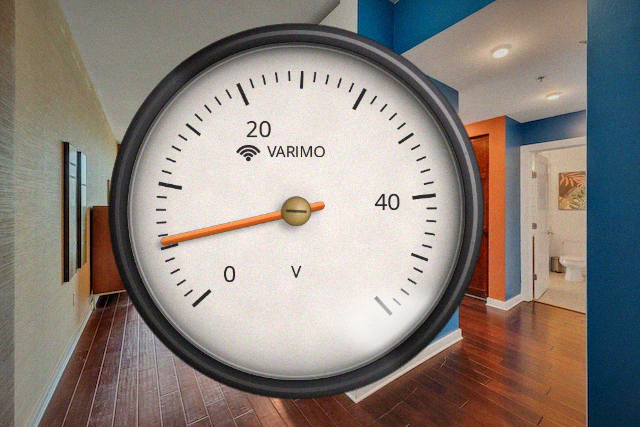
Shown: V 5.5
